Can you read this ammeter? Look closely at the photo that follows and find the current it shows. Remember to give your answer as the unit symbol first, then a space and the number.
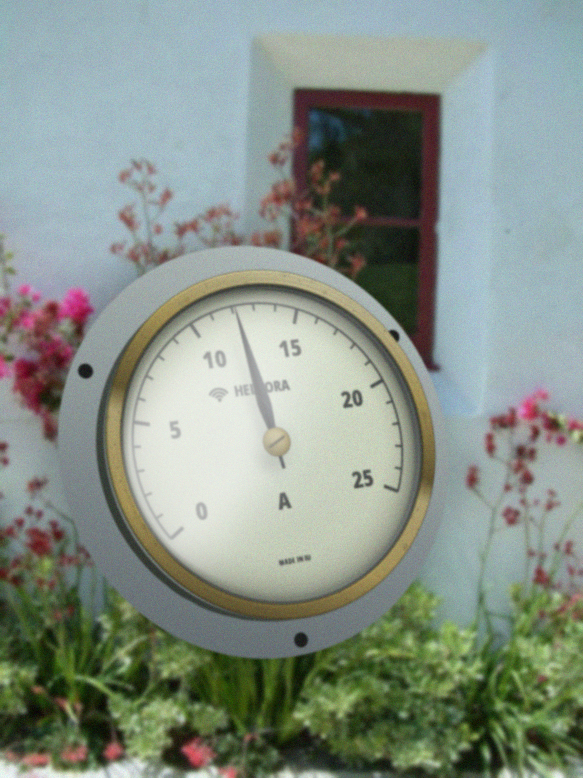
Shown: A 12
